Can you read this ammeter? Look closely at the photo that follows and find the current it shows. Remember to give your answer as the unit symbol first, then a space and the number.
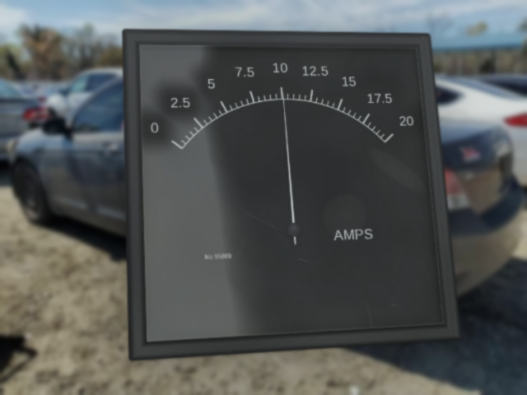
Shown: A 10
